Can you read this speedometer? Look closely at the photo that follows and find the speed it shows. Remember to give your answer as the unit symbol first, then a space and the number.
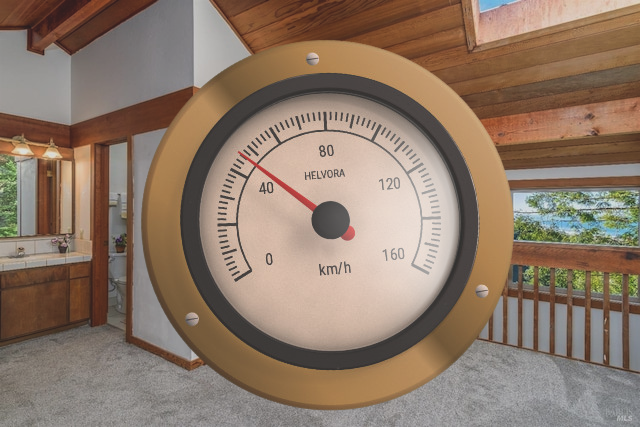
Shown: km/h 46
